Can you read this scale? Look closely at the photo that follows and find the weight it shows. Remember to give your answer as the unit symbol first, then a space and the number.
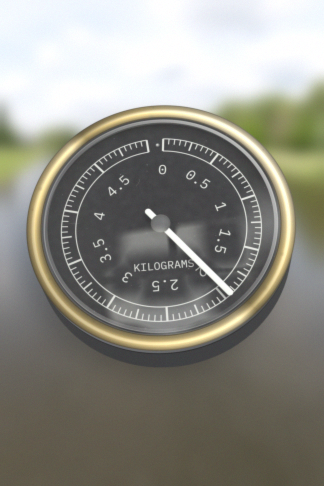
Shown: kg 1.95
